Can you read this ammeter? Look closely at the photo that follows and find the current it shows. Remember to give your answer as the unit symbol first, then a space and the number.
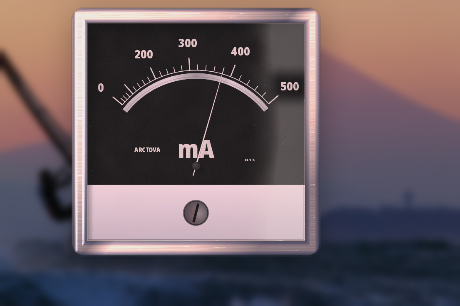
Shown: mA 380
